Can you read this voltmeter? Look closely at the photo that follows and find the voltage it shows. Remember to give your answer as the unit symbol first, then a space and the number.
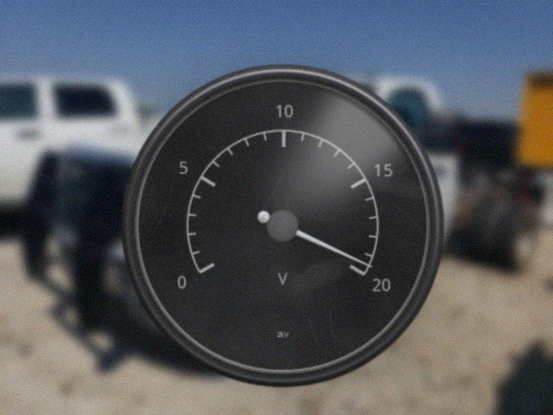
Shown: V 19.5
